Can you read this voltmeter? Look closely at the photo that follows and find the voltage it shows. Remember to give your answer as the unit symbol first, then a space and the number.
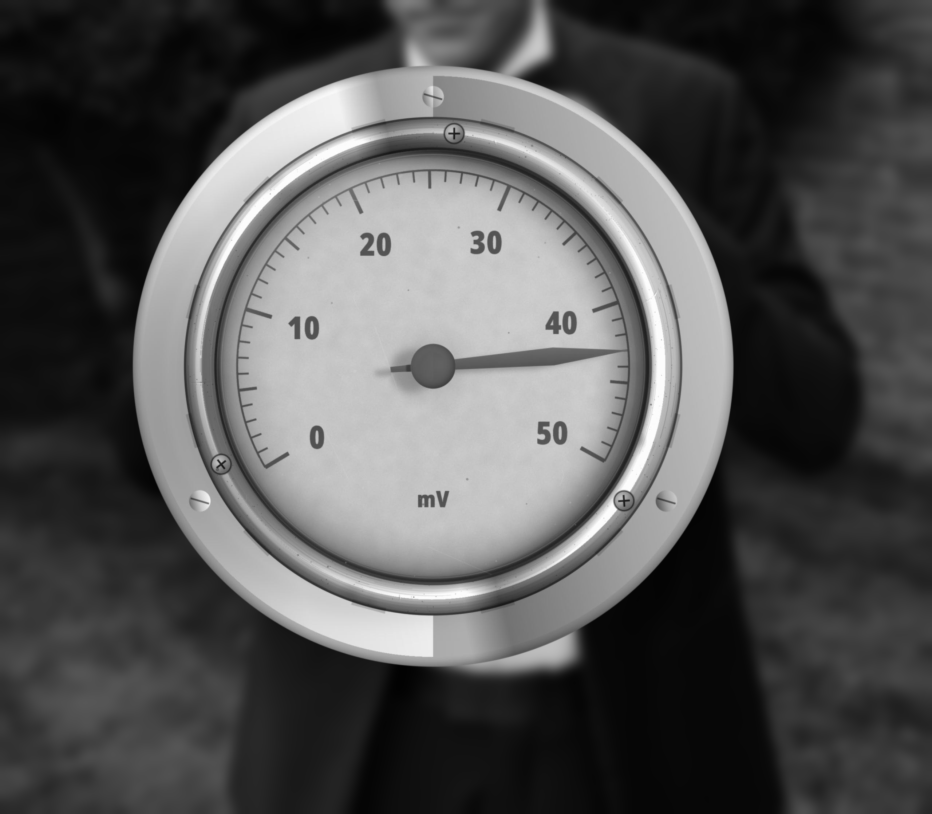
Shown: mV 43
